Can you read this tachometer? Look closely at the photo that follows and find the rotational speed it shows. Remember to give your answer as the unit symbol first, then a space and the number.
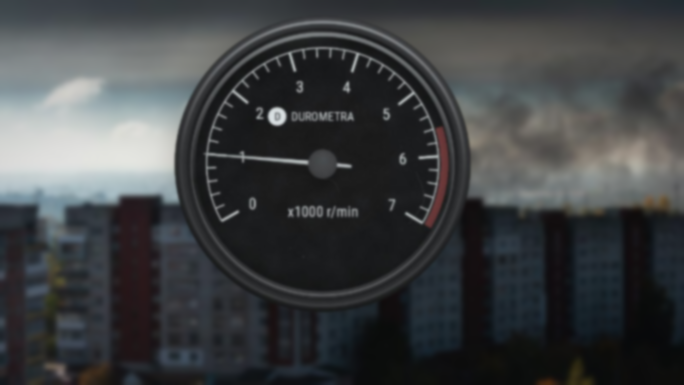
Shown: rpm 1000
